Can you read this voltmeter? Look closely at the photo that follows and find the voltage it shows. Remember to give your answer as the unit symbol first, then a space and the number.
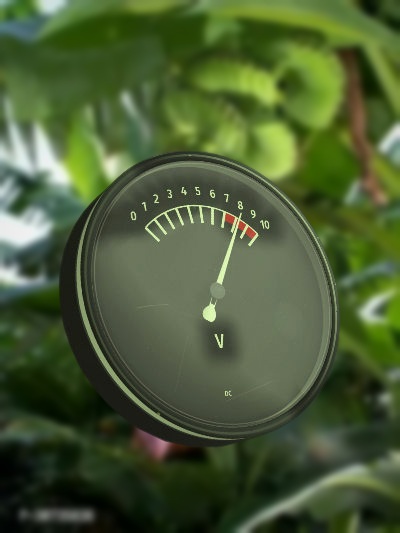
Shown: V 8
